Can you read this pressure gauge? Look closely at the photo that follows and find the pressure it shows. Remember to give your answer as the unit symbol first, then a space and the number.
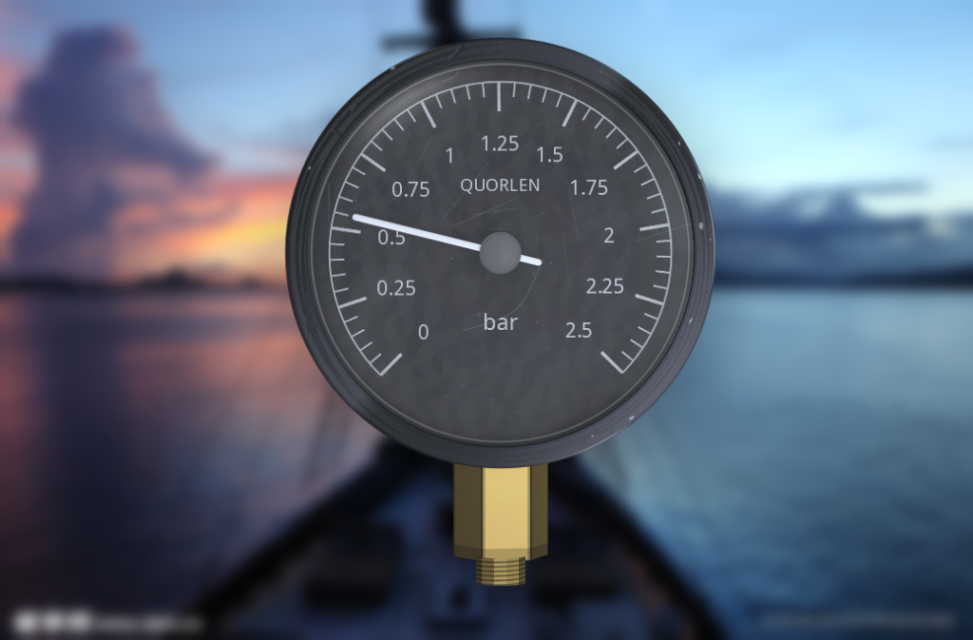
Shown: bar 0.55
